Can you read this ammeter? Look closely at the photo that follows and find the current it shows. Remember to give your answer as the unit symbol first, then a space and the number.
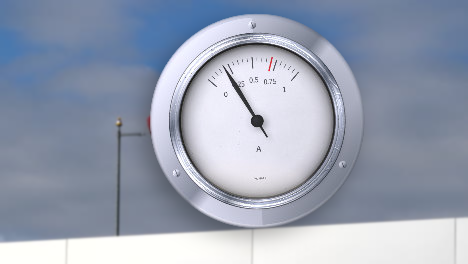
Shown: A 0.2
